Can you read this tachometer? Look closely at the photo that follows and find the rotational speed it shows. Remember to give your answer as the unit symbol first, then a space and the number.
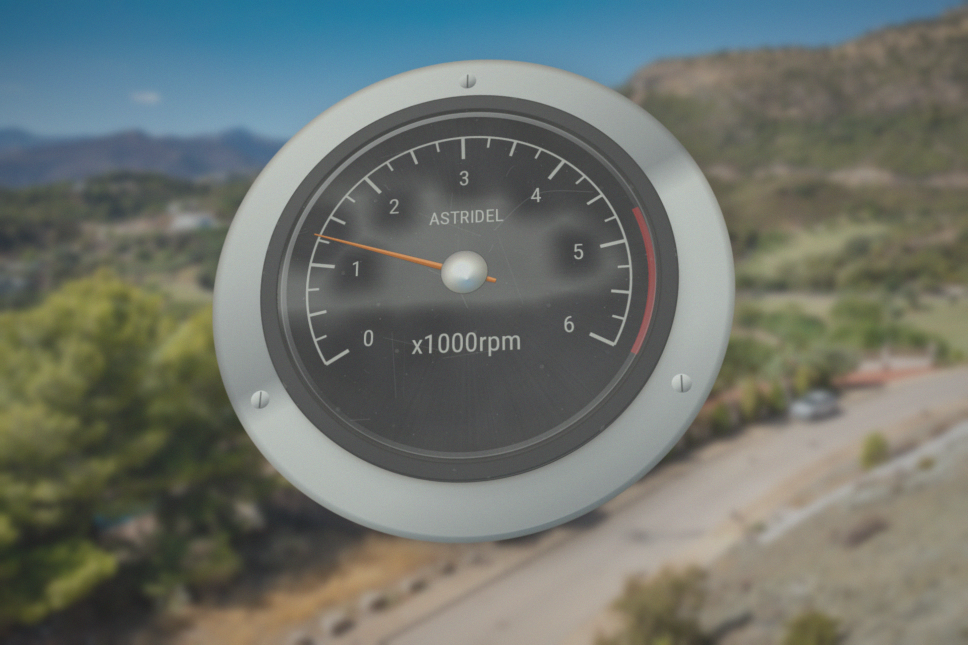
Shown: rpm 1250
